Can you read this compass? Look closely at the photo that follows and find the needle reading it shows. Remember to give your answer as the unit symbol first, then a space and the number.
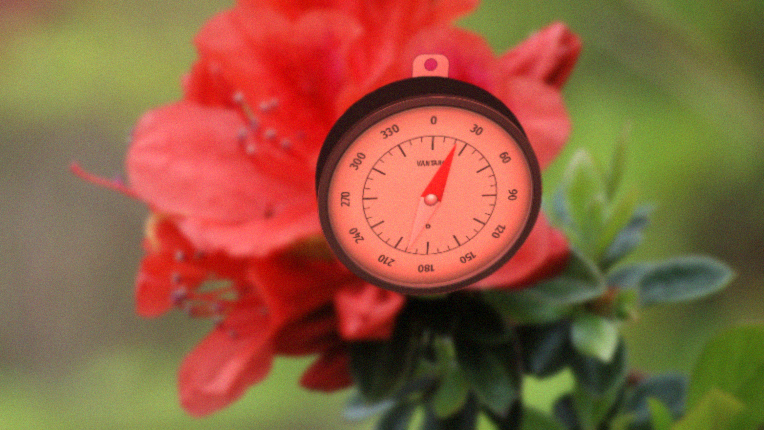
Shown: ° 20
